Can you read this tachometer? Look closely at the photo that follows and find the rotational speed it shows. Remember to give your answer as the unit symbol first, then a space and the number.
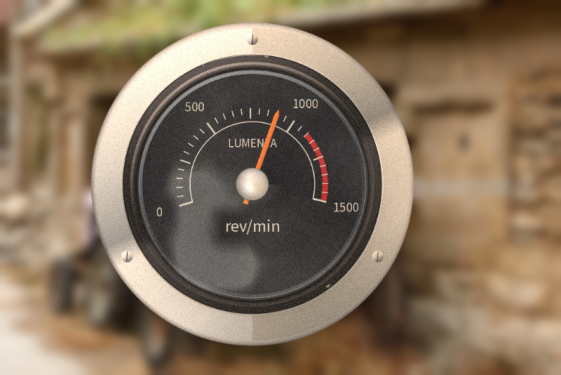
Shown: rpm 900
